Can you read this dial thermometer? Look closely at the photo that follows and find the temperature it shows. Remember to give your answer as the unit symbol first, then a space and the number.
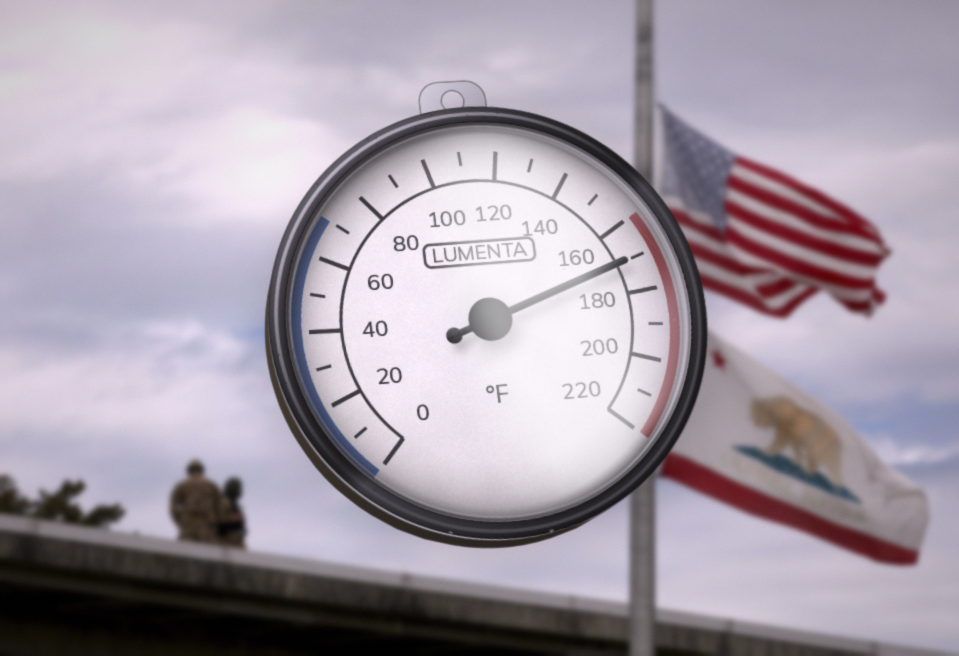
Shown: °F 170
